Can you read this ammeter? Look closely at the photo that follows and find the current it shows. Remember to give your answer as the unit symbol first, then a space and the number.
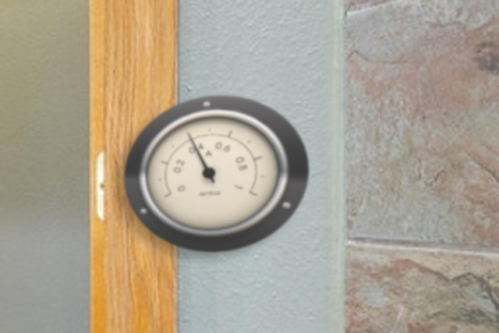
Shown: A 0.4
